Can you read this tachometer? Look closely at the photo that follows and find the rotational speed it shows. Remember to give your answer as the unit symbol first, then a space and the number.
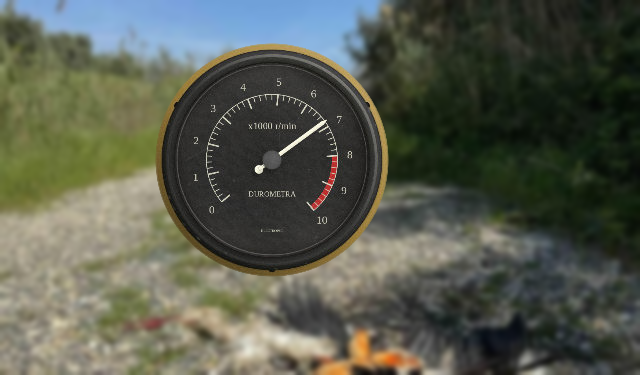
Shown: rpm 6800
